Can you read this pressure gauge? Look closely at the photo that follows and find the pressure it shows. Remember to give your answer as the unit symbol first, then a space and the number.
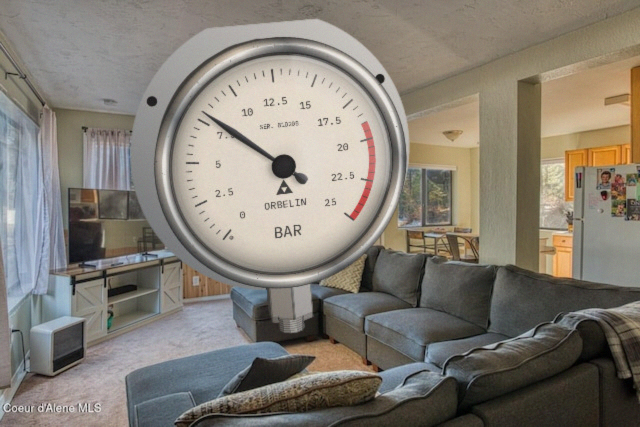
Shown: bar 8
